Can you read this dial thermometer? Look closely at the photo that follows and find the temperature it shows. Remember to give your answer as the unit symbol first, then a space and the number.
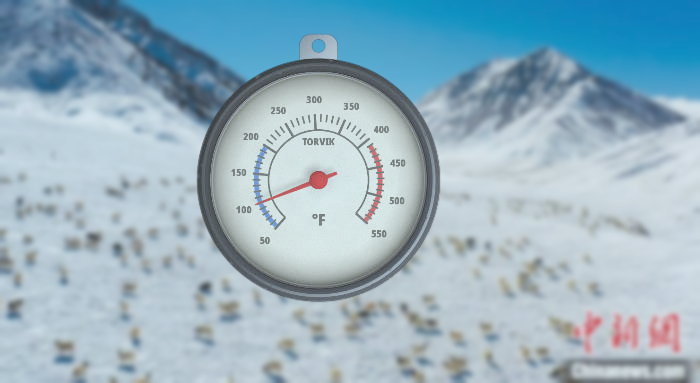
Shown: °F 100
